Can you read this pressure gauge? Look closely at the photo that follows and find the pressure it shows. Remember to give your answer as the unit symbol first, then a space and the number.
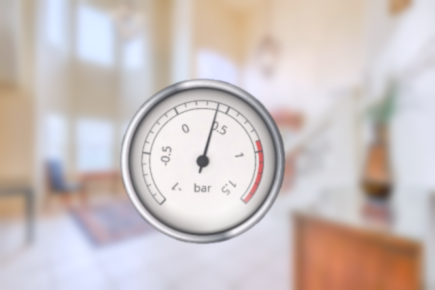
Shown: bar 0.4
